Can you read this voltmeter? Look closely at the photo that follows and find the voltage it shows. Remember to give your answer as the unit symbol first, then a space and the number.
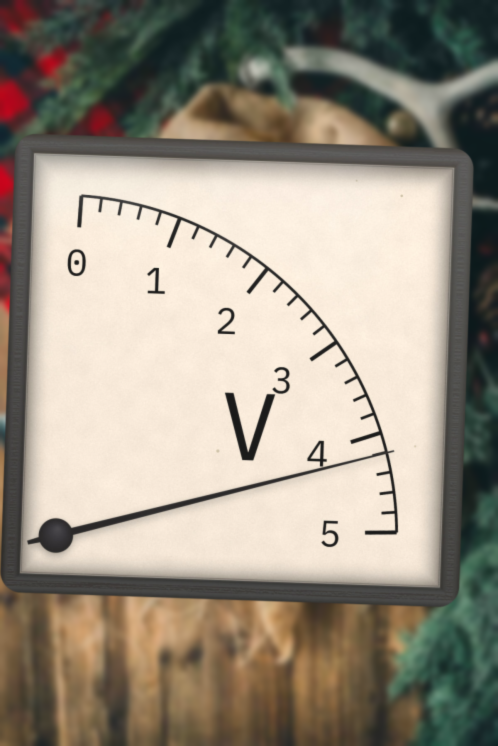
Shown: V 4.2
